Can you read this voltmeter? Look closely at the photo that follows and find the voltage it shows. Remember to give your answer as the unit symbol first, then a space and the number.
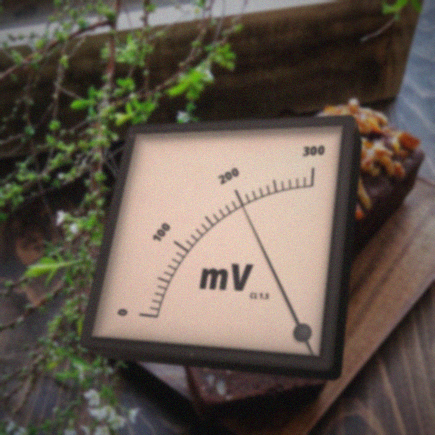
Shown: mV 200
